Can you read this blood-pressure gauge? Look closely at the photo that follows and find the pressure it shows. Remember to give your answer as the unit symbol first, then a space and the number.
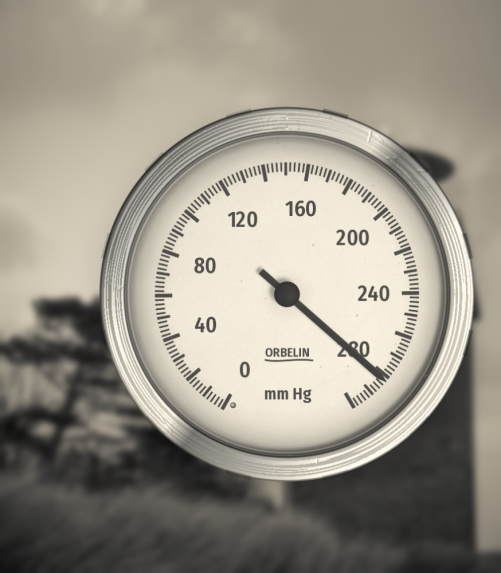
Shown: mmHg 282
